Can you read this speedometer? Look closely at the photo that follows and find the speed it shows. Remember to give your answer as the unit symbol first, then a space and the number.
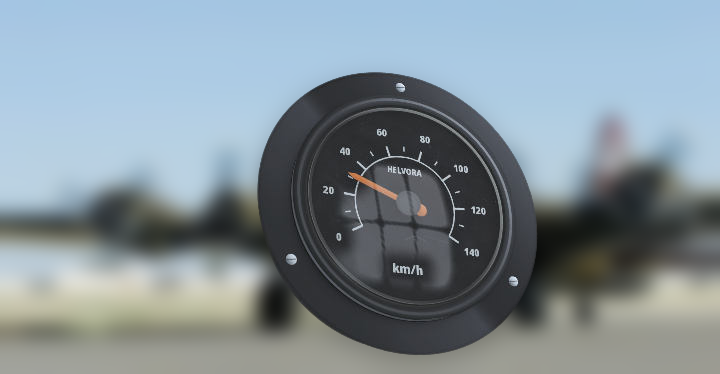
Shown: km/h 30
